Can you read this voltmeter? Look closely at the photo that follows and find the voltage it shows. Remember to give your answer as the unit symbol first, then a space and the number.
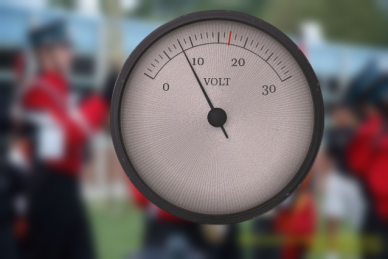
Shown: V 8
